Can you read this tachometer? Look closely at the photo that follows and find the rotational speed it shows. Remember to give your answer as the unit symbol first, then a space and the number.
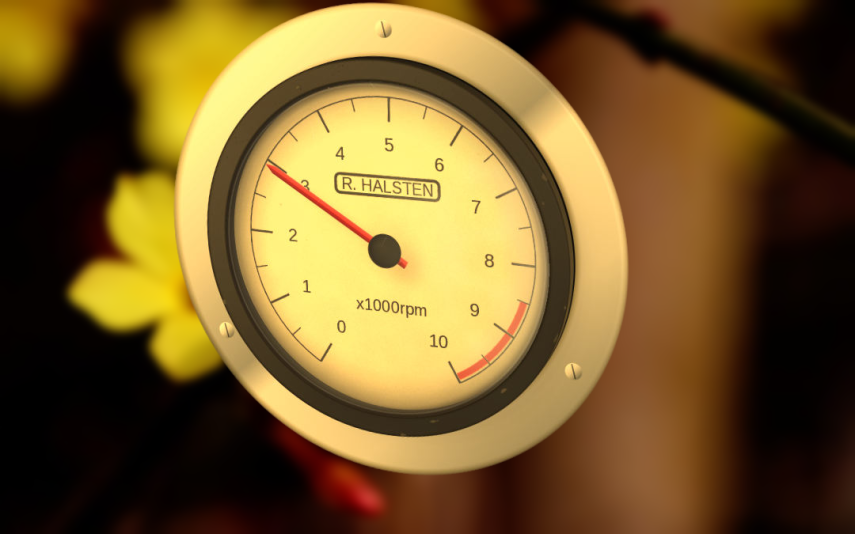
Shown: rpm 3000
